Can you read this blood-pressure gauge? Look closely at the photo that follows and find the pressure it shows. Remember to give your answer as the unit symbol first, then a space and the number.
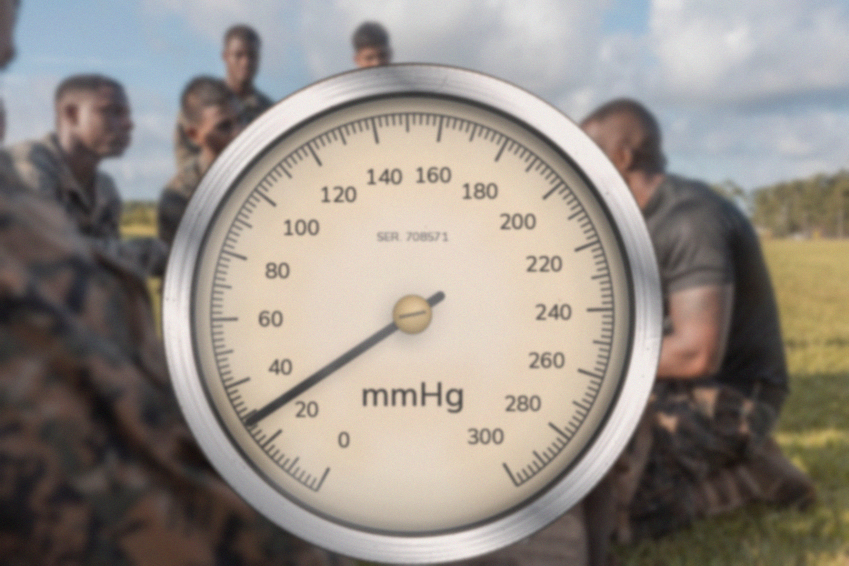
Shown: mmHg 28
